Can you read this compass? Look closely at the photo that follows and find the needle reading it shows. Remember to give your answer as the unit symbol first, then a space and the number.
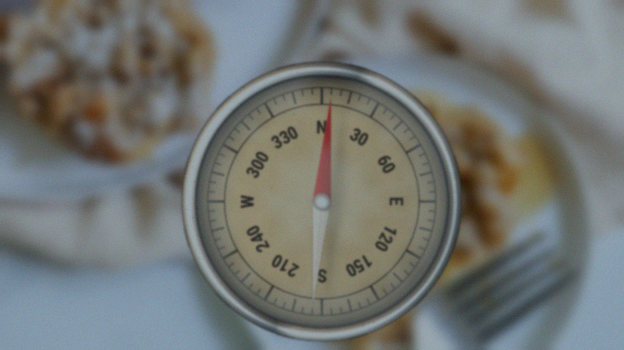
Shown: ° 5
